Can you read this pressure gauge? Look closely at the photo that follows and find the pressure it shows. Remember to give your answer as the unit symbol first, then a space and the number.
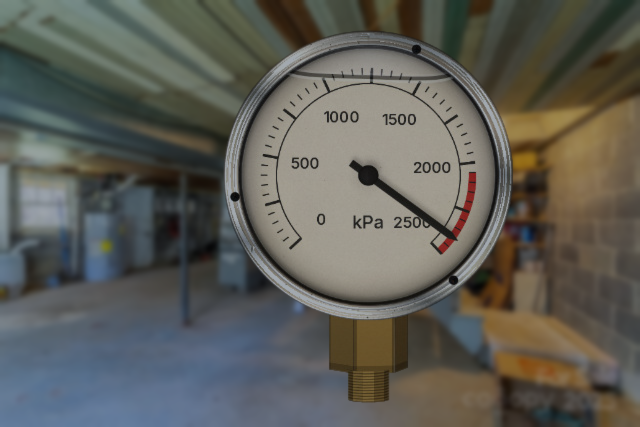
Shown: kPa 2400
